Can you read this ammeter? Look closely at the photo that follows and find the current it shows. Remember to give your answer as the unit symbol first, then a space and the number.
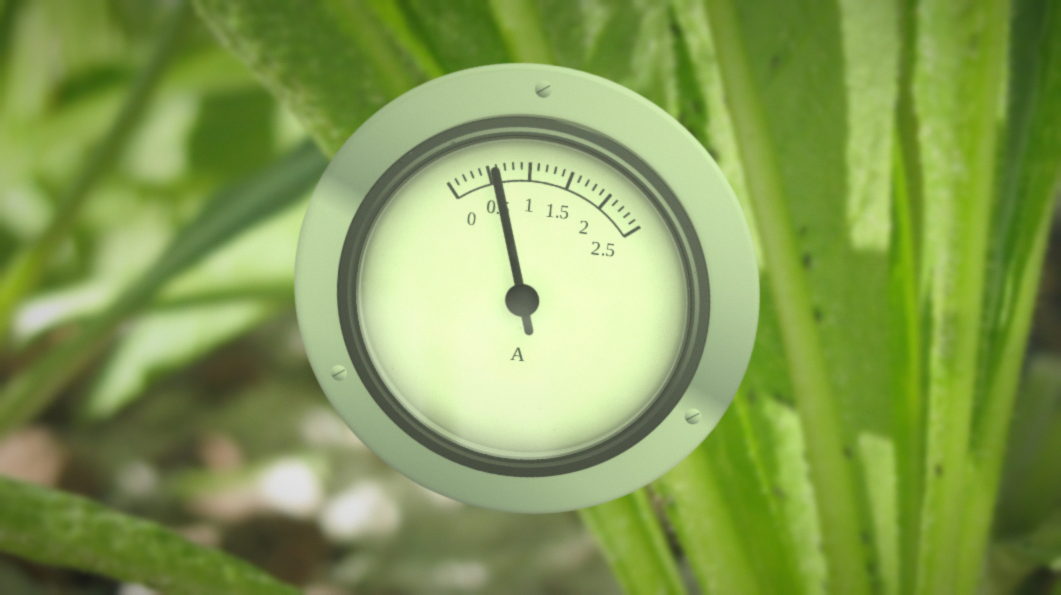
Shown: A 0.6
